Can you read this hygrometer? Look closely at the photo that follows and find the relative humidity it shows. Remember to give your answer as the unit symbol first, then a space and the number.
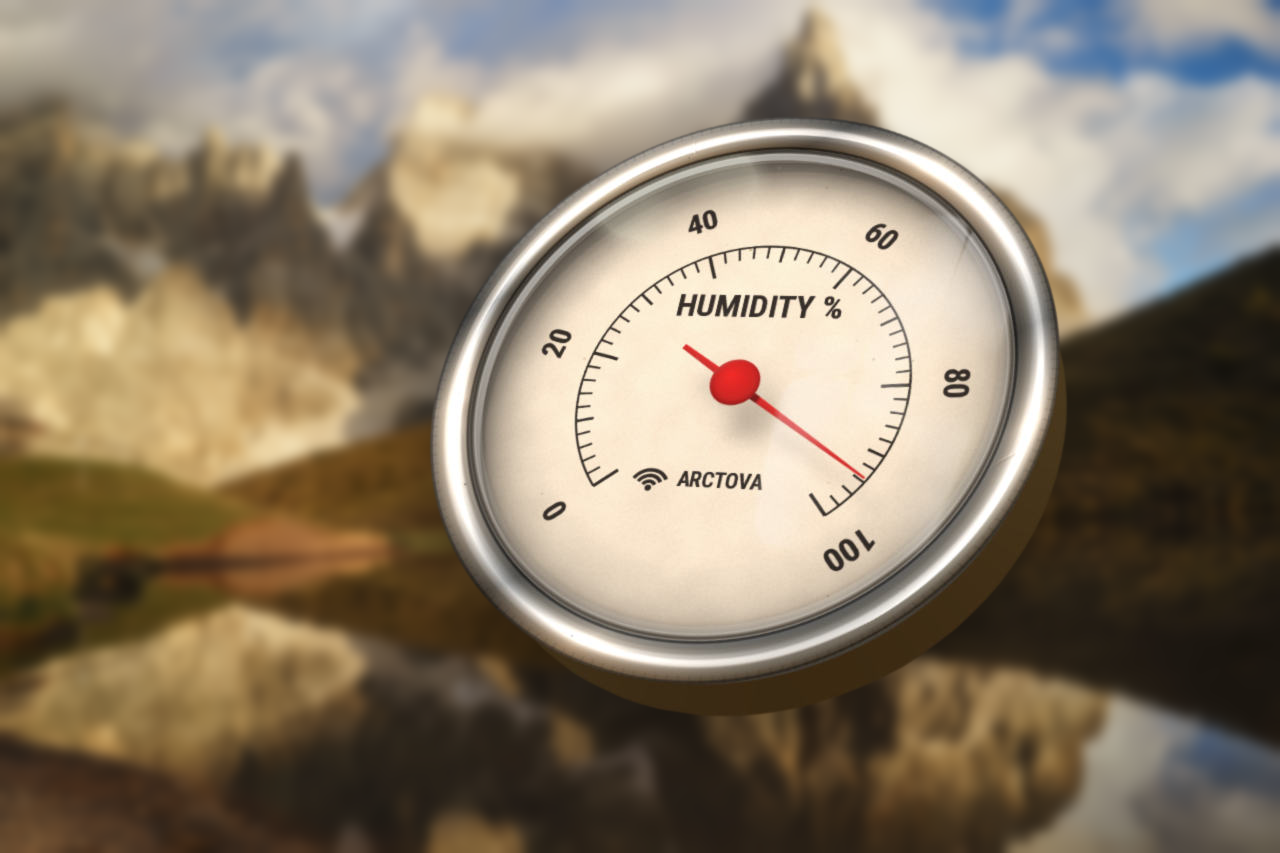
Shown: % 94
